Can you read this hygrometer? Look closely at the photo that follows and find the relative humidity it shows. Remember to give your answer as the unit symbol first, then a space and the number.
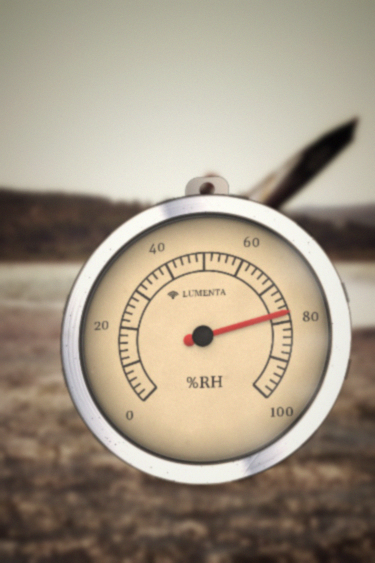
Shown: % 78
